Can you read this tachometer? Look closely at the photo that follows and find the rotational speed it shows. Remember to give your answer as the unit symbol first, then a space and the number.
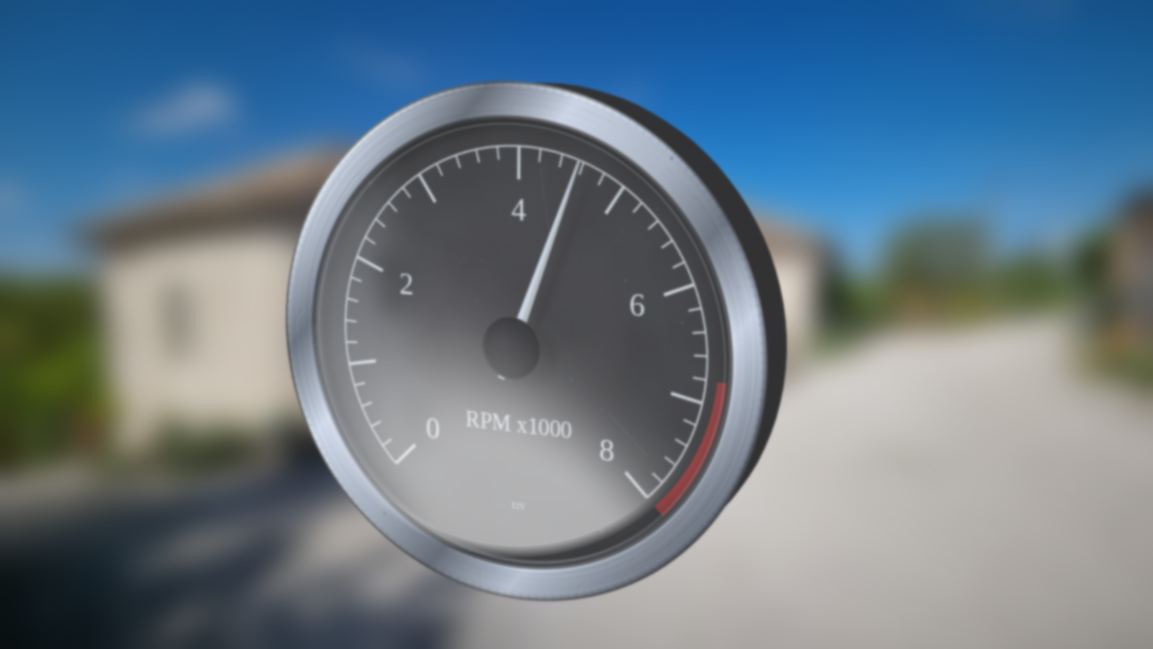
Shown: rpm 4600
